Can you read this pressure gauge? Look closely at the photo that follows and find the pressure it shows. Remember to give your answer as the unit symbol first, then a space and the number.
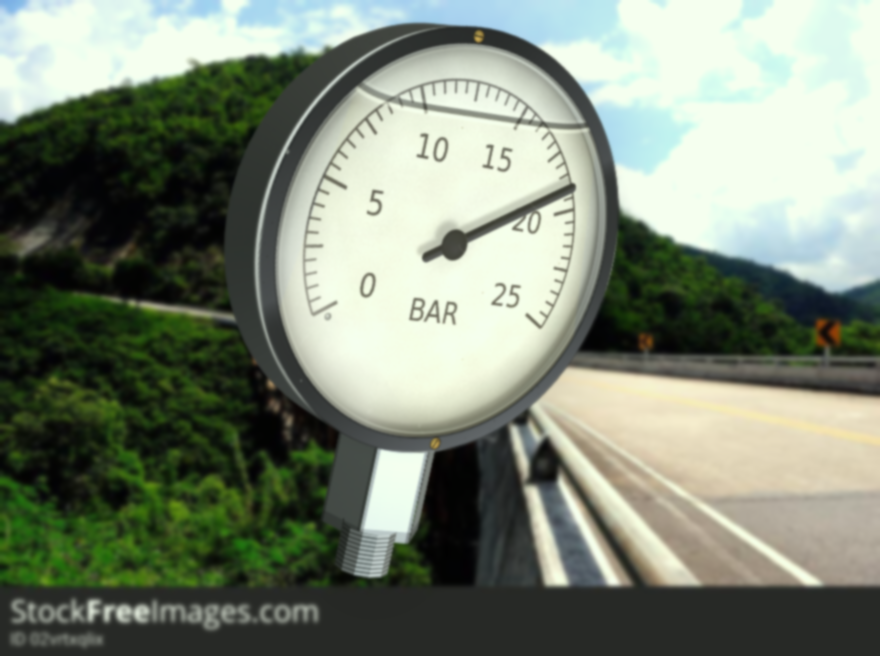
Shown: bar 19
